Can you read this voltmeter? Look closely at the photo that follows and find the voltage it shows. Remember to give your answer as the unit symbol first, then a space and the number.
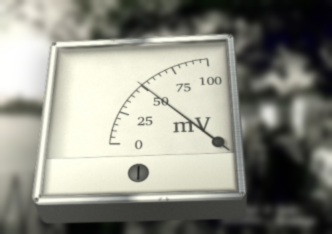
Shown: mV 50
